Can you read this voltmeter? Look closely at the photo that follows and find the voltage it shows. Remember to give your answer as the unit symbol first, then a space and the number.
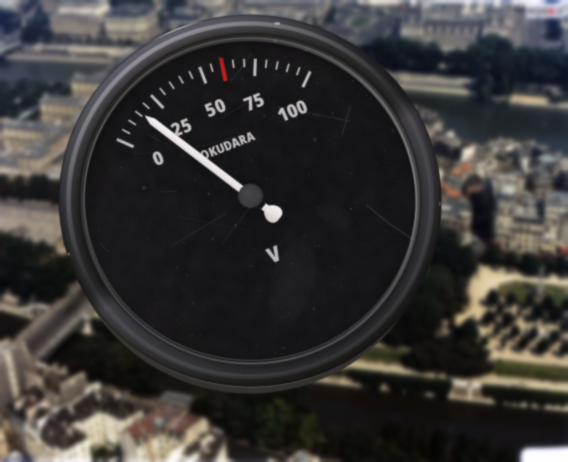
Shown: V 15
